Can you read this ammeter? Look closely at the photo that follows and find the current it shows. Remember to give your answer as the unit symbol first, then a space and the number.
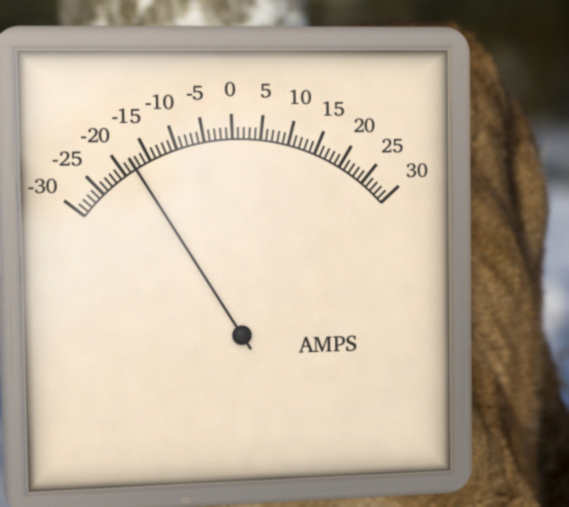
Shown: A -18
